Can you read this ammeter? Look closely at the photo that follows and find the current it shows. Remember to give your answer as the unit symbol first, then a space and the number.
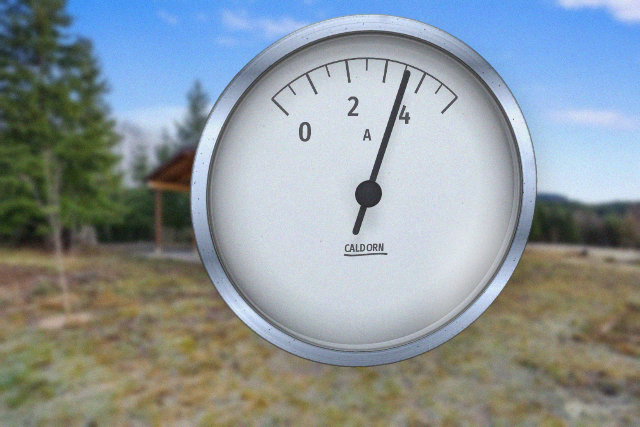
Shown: A 3.5
